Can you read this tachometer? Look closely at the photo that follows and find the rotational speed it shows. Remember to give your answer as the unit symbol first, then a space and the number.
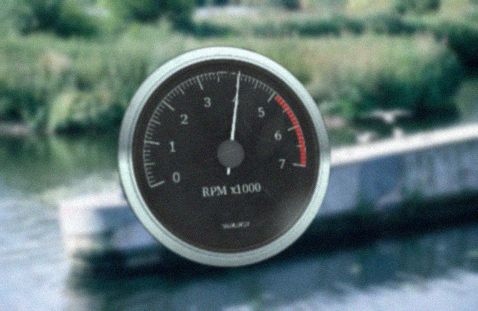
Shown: rpm 4000
